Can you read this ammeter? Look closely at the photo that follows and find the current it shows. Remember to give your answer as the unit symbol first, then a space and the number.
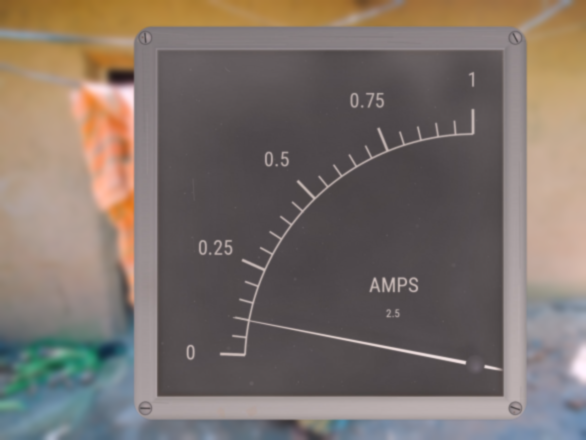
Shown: A 0.1
